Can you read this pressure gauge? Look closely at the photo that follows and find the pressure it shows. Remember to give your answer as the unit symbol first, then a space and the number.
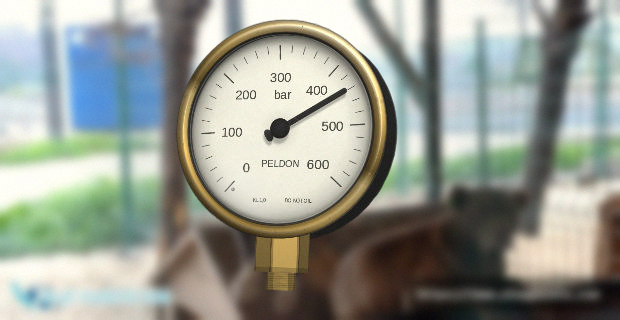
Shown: bar 440
